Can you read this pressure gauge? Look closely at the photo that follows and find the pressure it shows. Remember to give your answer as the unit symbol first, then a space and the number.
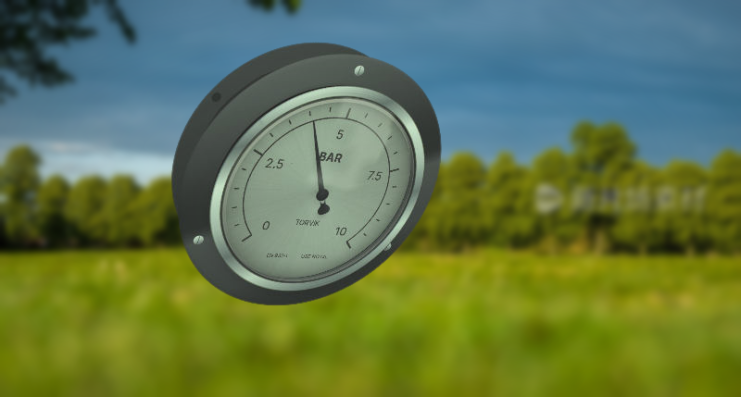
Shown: bar 4
